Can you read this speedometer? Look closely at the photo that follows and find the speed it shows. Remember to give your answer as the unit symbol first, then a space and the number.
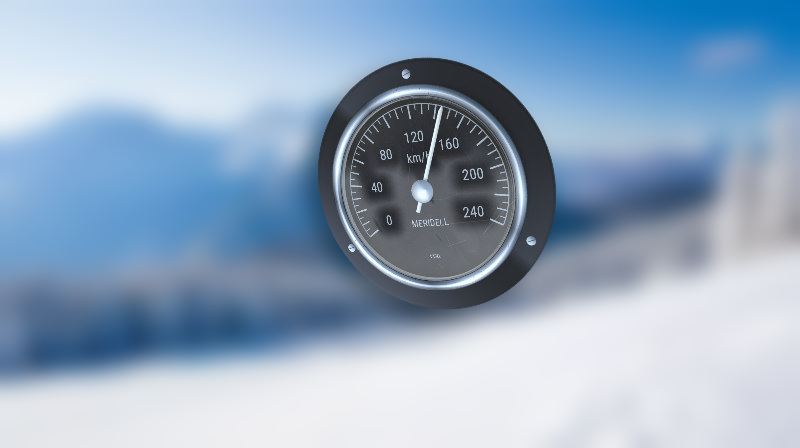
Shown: km/h 145
